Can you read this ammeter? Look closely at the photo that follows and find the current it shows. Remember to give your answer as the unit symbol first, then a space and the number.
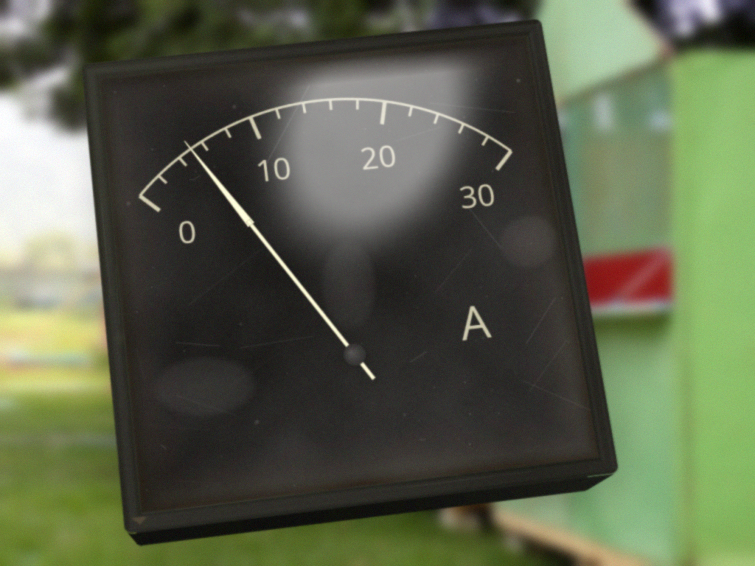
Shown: A 5
